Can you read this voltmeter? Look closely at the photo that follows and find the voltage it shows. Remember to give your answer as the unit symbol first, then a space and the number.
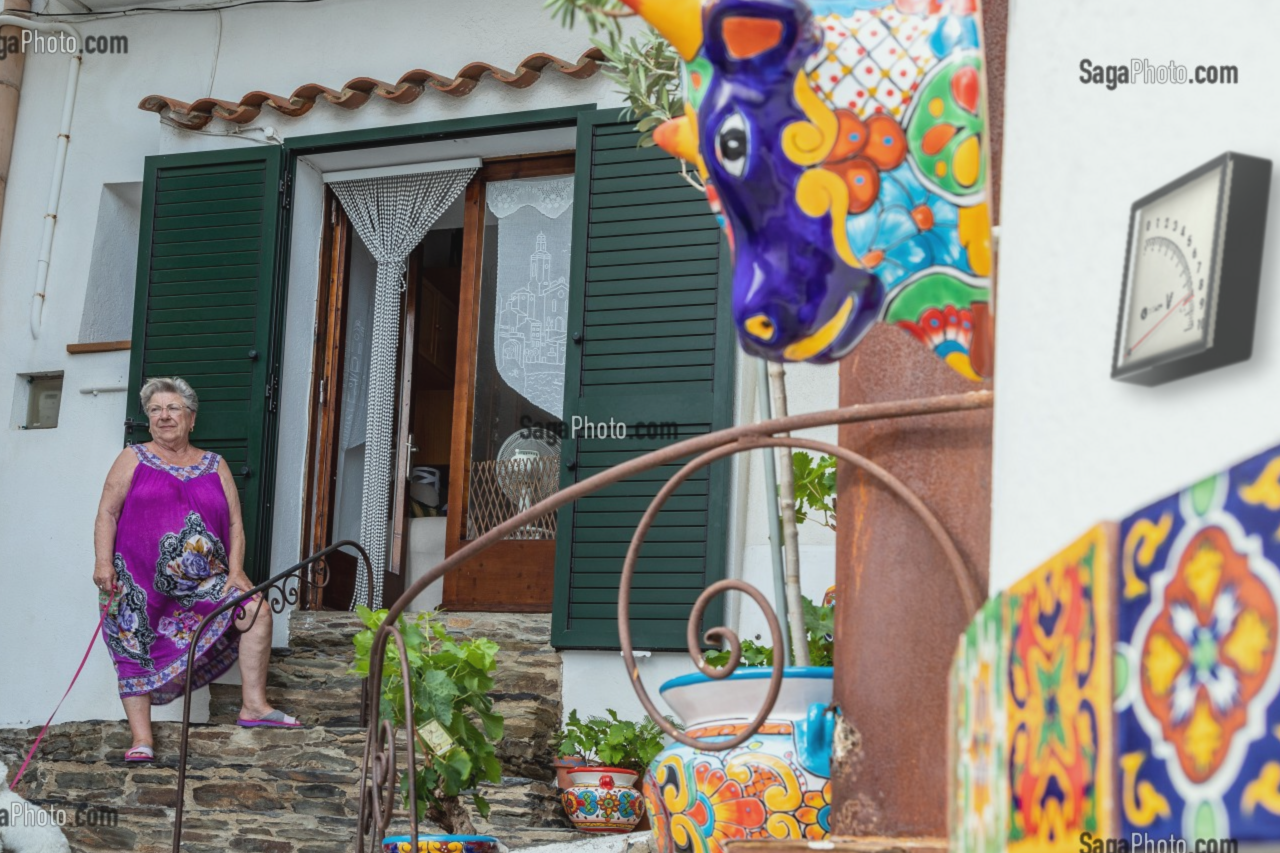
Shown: V 8
